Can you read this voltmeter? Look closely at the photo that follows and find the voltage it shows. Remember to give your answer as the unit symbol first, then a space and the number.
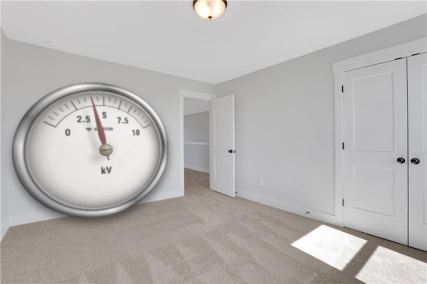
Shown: kV 4
